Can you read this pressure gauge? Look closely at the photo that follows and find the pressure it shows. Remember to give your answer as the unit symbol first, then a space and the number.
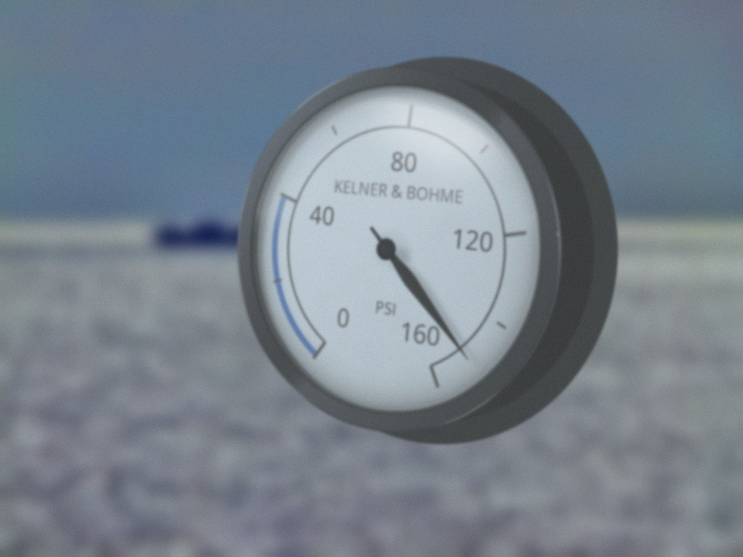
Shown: psi 150
